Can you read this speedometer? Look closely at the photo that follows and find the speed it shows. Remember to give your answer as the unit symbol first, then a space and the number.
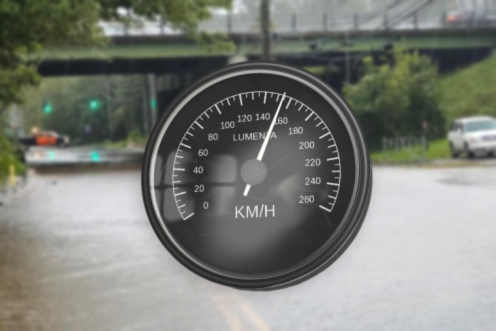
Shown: km/h 155
